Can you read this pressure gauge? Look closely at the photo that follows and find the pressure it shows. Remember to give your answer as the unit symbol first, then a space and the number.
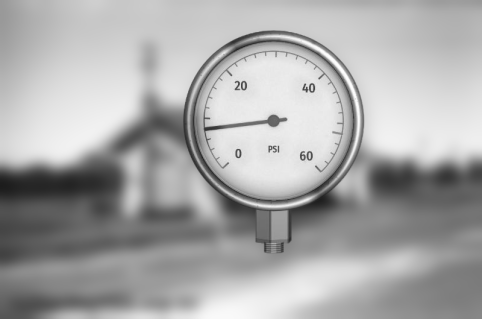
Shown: psi 8
